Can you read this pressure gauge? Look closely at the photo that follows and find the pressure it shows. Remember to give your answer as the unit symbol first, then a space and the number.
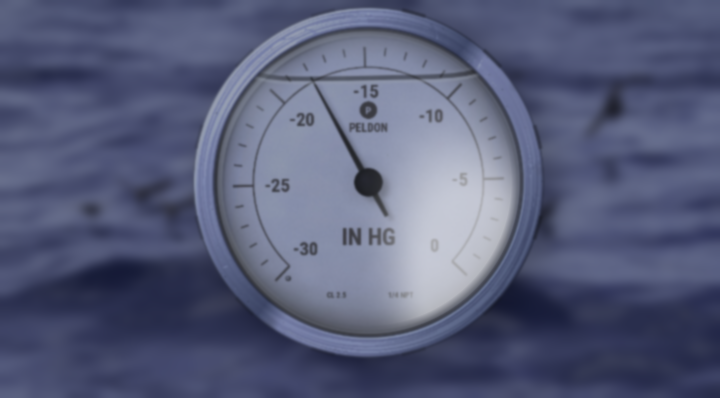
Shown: inHg -18
